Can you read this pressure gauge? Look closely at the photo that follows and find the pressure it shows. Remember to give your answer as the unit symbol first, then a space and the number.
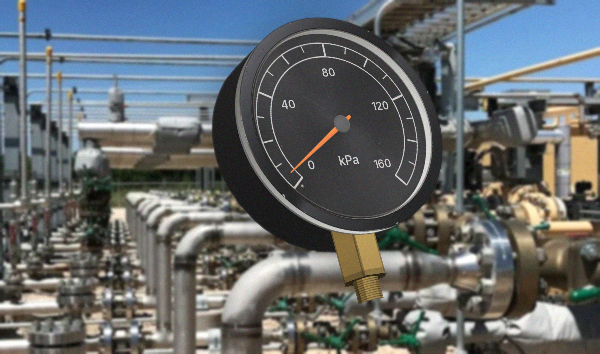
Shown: kPa 5
